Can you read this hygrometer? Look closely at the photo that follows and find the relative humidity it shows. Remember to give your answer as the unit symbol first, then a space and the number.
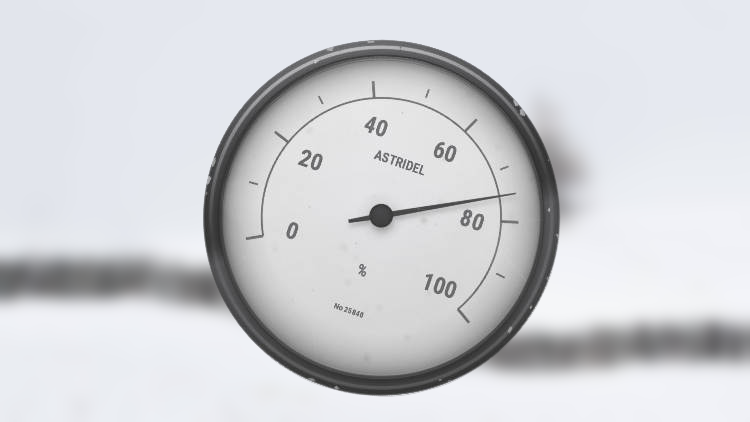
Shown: % 75
